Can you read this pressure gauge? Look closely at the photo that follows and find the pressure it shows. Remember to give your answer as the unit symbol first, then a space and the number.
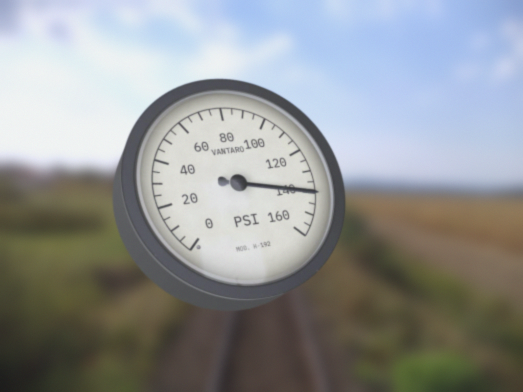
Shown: psi 140
